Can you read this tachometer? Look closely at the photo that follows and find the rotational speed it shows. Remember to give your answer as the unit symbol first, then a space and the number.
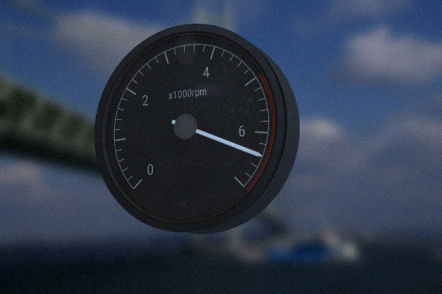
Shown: rpm 6400
